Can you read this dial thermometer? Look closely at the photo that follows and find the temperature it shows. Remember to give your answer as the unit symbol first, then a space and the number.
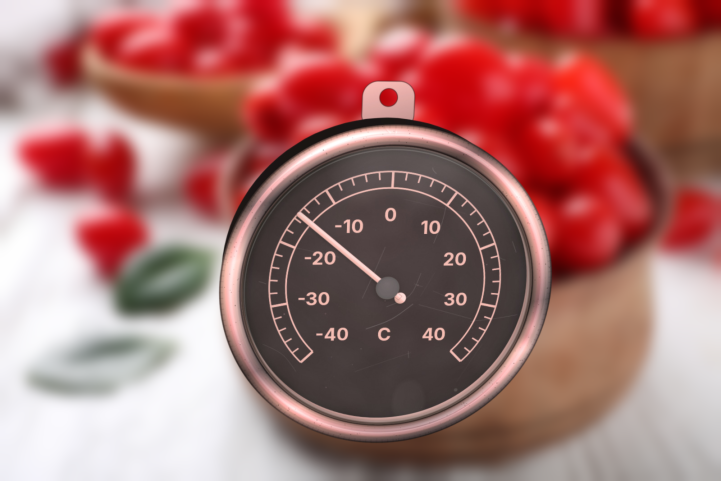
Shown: °C -15
